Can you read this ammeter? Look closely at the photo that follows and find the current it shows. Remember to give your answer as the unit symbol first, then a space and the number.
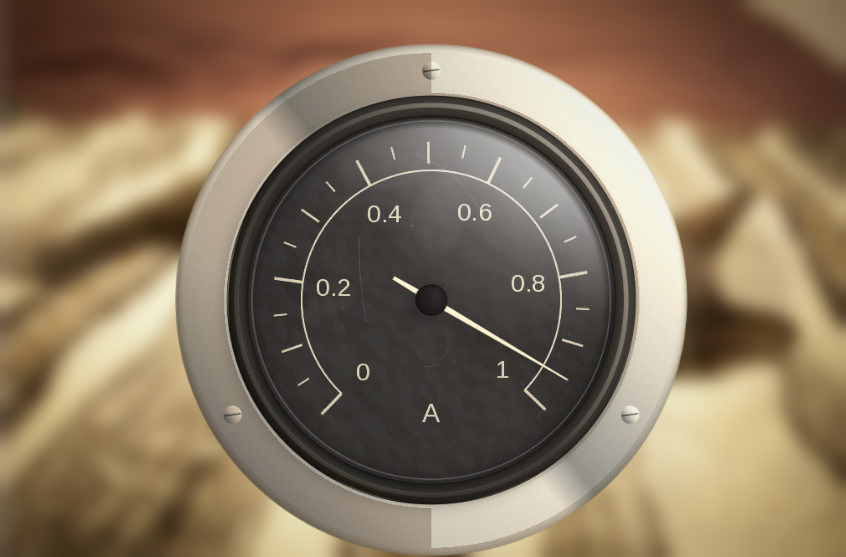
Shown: A 0.95
